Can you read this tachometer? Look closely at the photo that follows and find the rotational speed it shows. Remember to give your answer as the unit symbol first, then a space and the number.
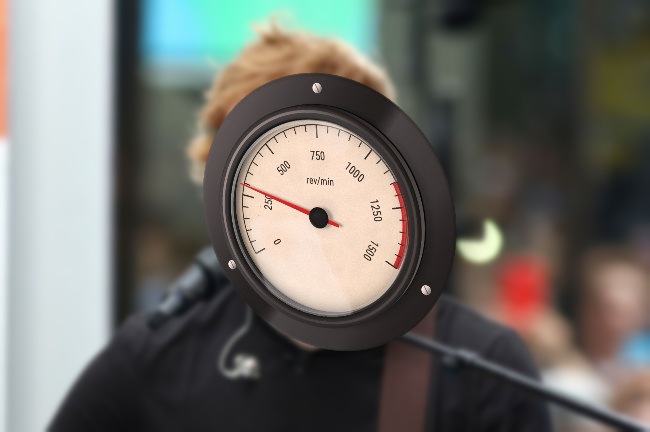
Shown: rpm 300
